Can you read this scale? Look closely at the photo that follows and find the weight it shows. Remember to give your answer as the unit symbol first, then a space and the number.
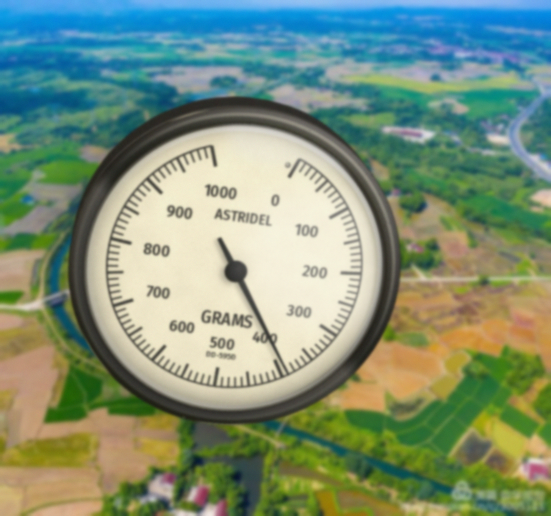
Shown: g 390
